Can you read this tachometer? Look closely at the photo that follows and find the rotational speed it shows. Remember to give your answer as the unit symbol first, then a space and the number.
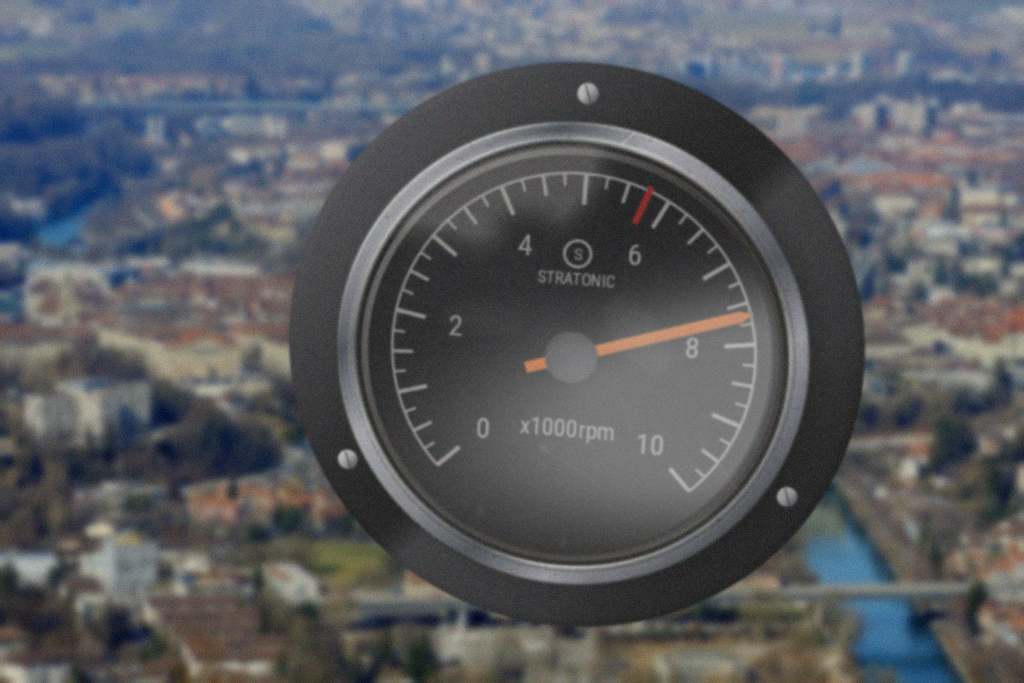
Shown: rpm 7625
